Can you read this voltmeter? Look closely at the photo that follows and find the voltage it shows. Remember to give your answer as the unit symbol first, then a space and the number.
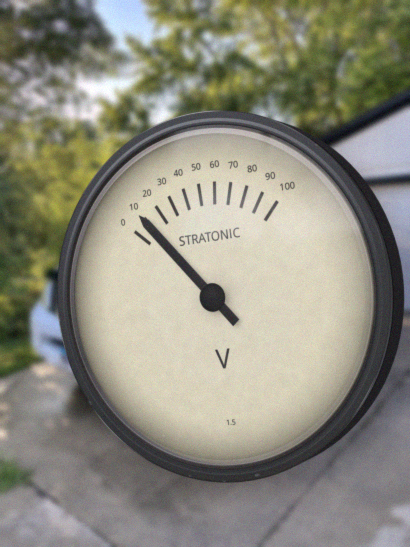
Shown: V 10
